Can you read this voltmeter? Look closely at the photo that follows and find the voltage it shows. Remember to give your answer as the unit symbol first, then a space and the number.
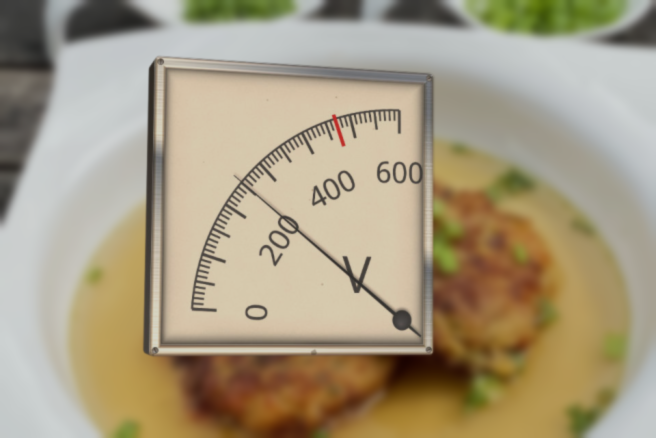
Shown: V 250
